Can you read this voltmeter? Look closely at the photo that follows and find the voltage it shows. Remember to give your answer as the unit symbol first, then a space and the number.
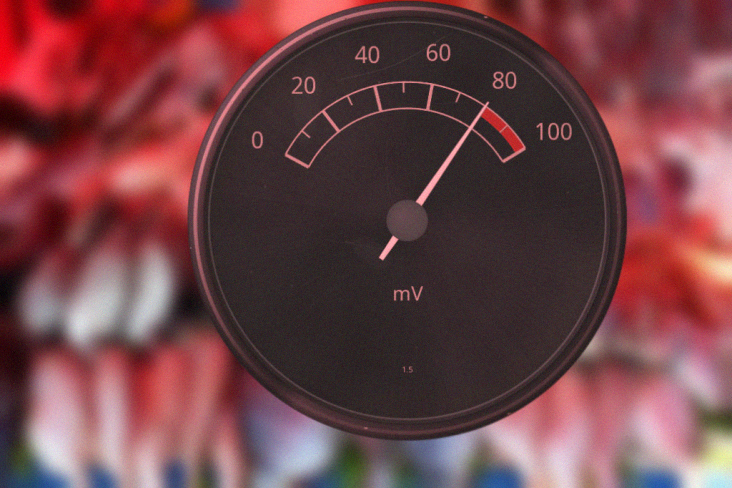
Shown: mV 80
